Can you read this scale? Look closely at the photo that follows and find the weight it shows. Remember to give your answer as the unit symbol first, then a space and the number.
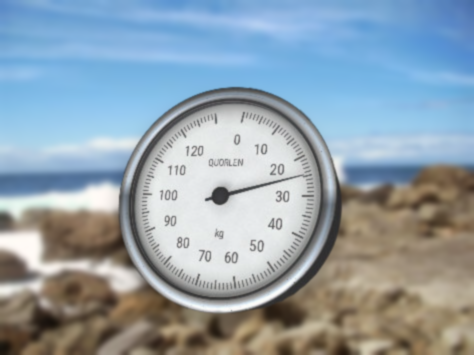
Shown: kg 25
